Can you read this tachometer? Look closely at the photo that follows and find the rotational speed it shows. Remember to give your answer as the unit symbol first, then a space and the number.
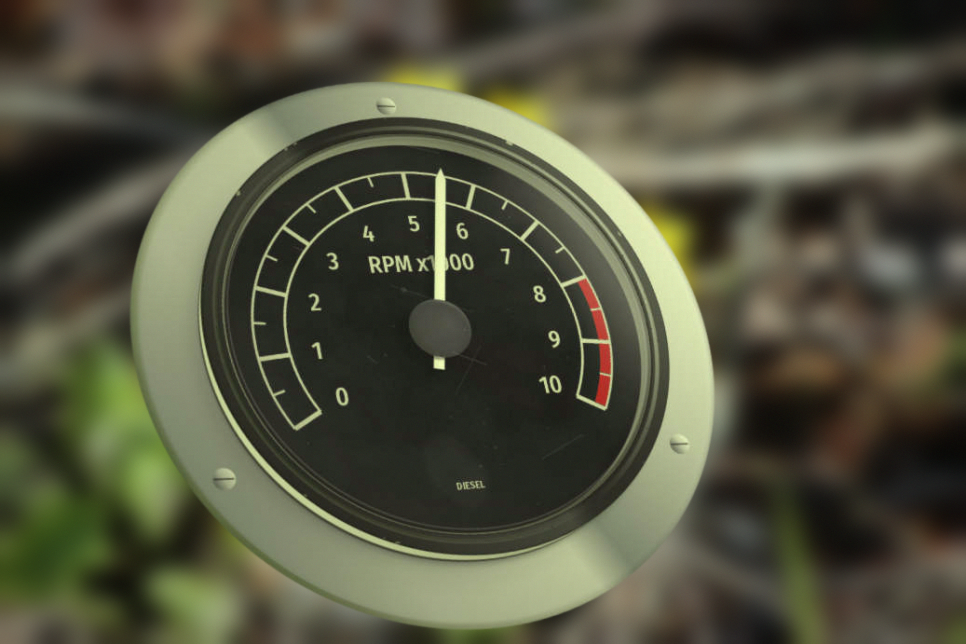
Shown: rpm 5500
